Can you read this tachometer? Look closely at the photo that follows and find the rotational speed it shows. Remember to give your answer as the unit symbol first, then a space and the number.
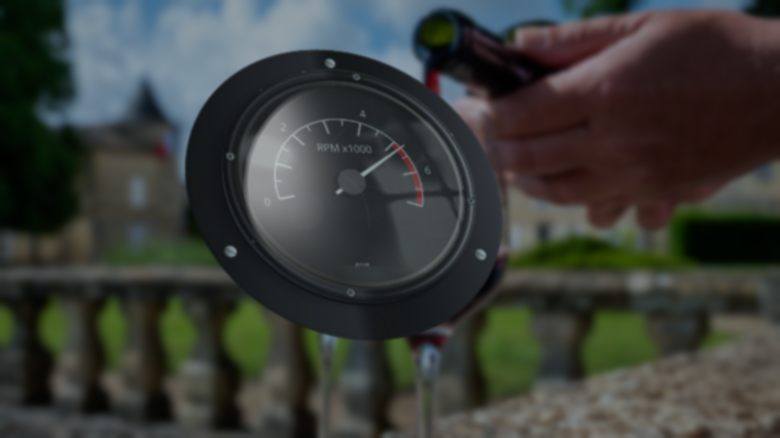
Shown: rpm 5250
